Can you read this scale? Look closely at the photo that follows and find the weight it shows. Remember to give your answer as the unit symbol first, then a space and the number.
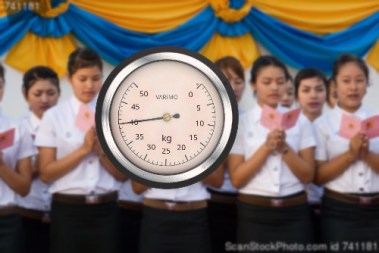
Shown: kg 40
